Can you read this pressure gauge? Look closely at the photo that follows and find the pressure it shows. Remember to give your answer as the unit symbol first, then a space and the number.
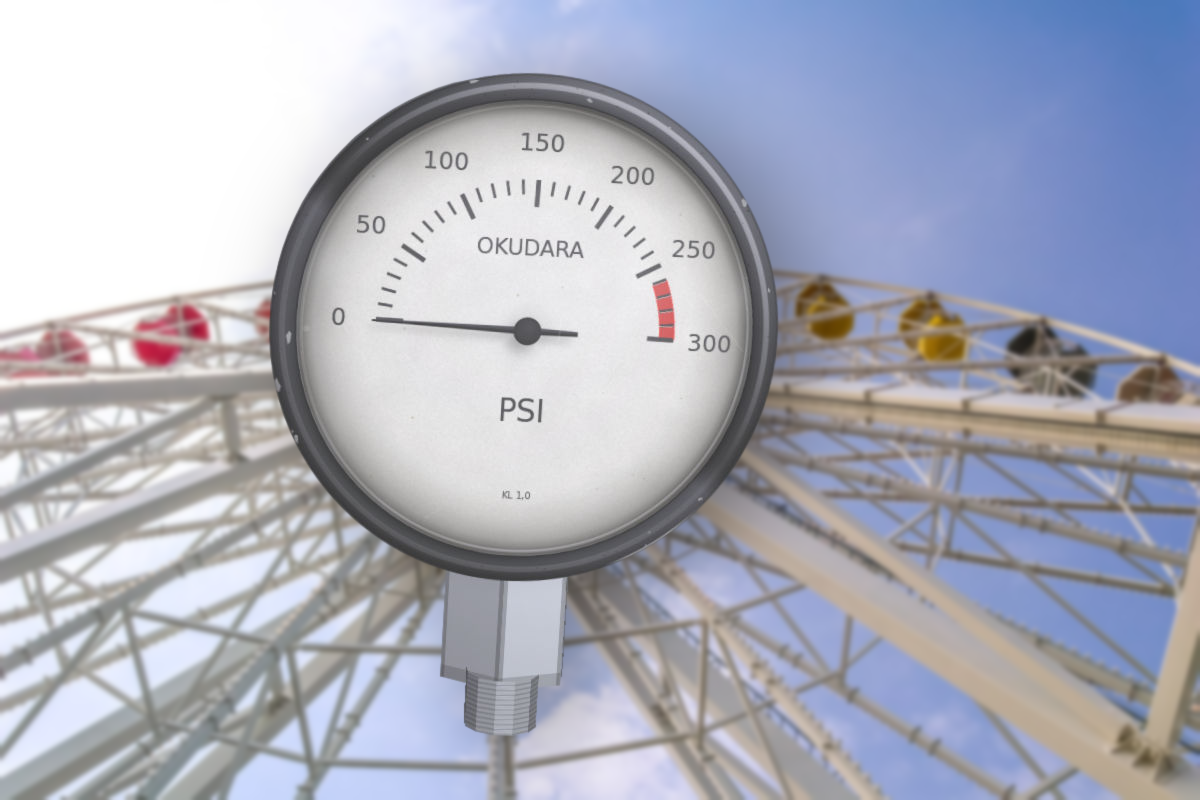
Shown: psi 0
